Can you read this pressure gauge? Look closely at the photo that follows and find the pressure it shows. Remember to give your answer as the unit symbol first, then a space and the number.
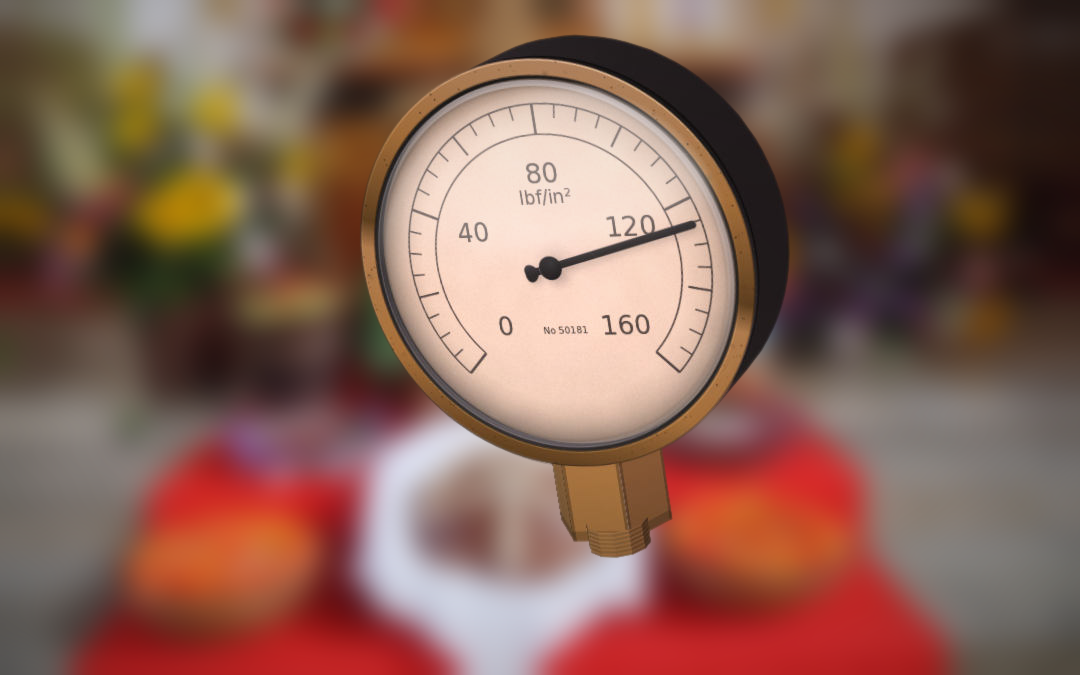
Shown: psi 125
